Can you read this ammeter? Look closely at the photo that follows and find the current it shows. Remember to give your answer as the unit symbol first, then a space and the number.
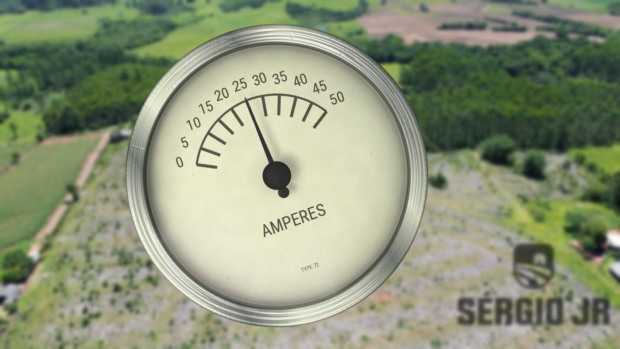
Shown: A 25
